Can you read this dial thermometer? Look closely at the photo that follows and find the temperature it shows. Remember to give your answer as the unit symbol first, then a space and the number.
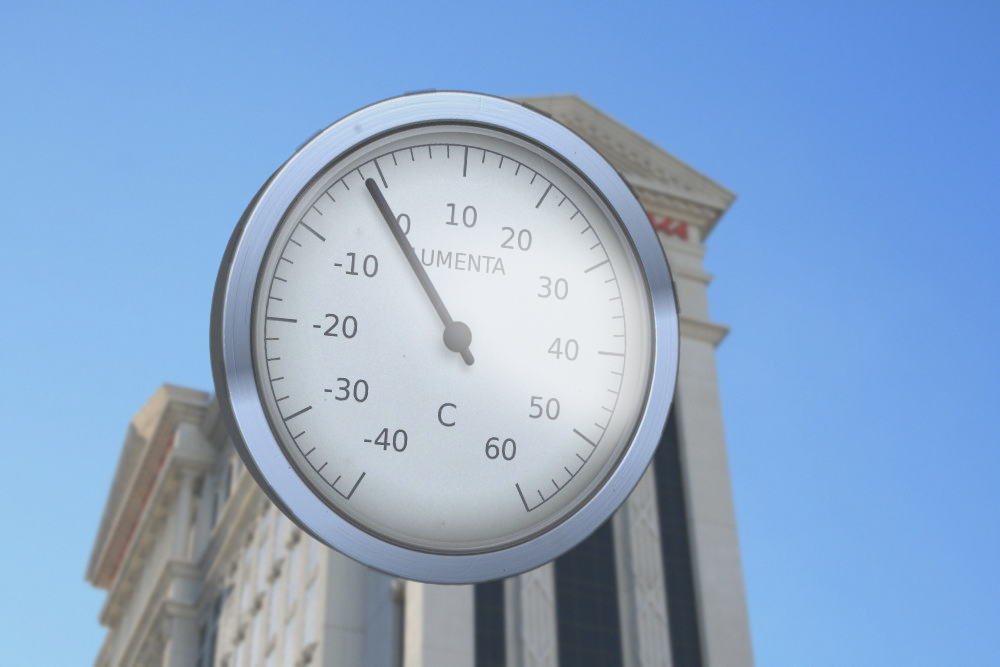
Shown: °C -2
